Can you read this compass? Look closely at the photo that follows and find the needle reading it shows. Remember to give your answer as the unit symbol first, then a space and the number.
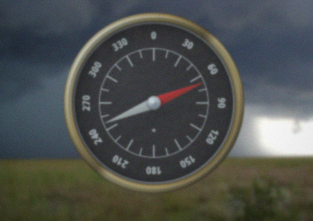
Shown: ° 67.5
